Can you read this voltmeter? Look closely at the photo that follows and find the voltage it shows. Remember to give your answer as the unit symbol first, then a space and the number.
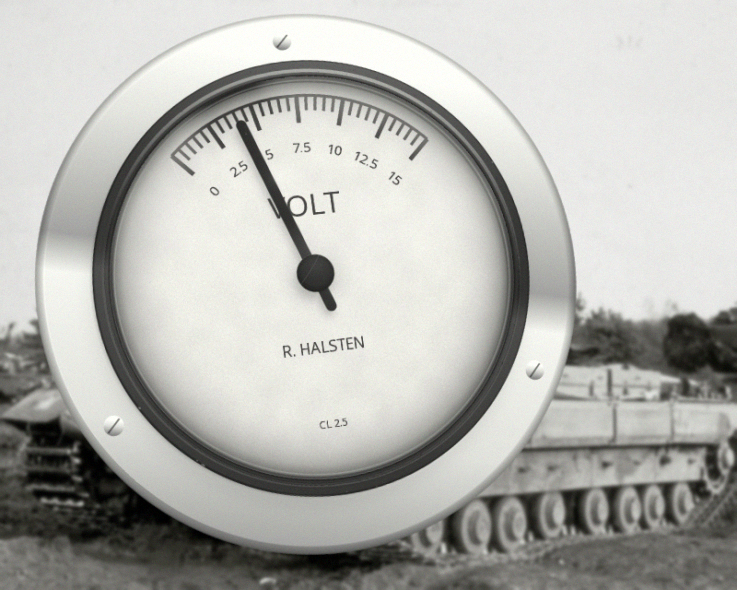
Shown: V 4
